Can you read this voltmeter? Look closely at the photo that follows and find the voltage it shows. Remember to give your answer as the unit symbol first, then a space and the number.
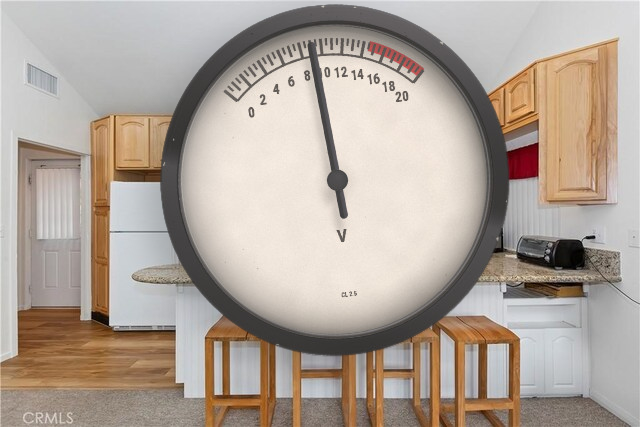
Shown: V 9
